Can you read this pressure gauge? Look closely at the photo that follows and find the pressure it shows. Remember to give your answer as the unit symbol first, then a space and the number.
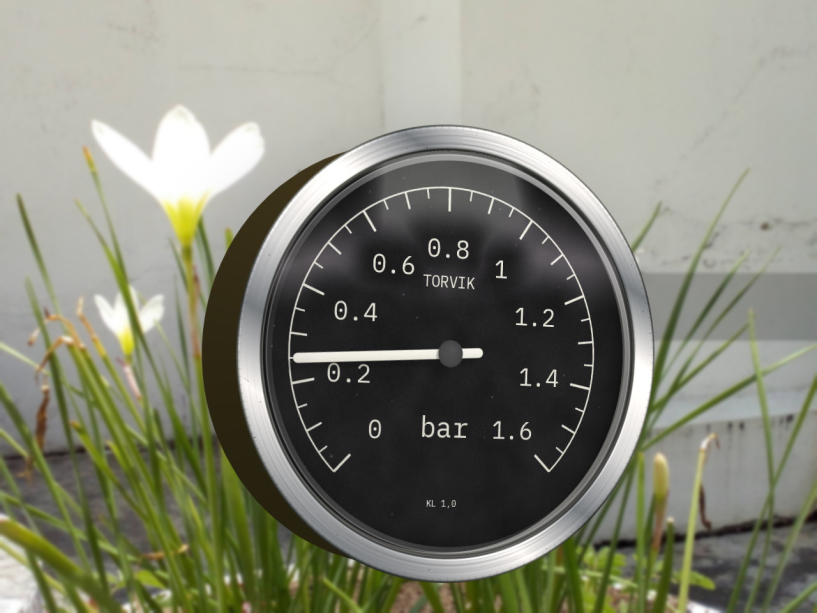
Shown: bar 0.25
